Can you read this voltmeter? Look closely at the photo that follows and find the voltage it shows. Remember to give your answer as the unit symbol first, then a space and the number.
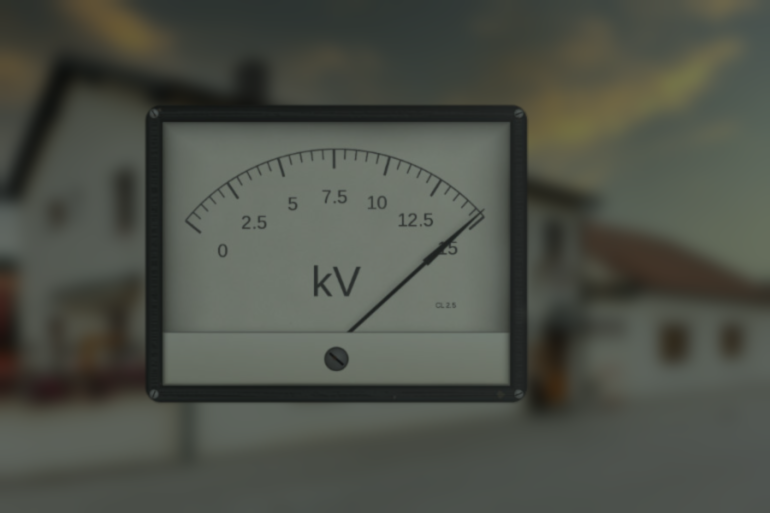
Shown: kV 14.75
